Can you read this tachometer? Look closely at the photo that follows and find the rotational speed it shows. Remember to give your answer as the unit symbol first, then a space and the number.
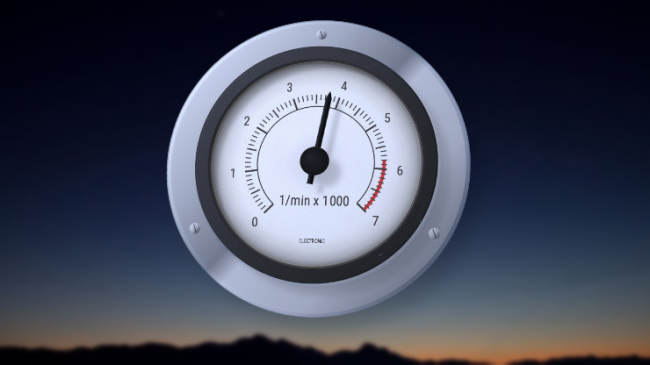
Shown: rpm 3800
